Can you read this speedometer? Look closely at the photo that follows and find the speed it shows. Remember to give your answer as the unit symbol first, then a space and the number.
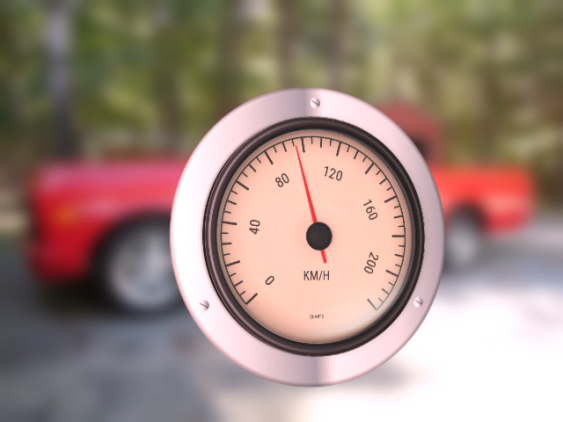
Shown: km/h 95
